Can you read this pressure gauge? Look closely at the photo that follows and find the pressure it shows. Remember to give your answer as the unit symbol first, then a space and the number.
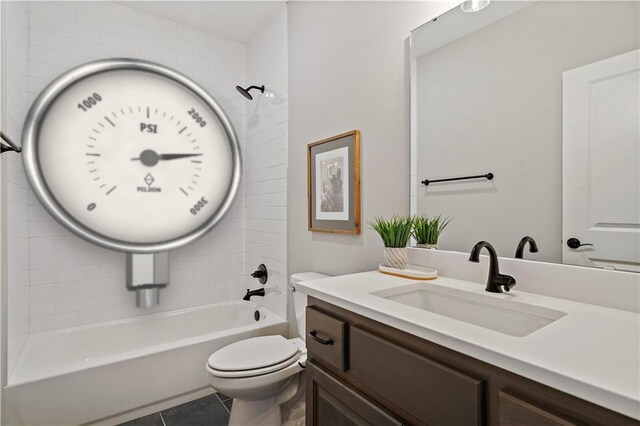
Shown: psi 2400
